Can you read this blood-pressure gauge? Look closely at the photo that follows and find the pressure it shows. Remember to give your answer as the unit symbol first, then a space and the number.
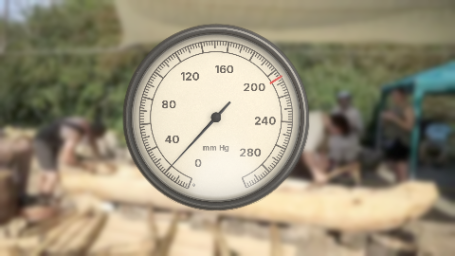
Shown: mmHg 20
